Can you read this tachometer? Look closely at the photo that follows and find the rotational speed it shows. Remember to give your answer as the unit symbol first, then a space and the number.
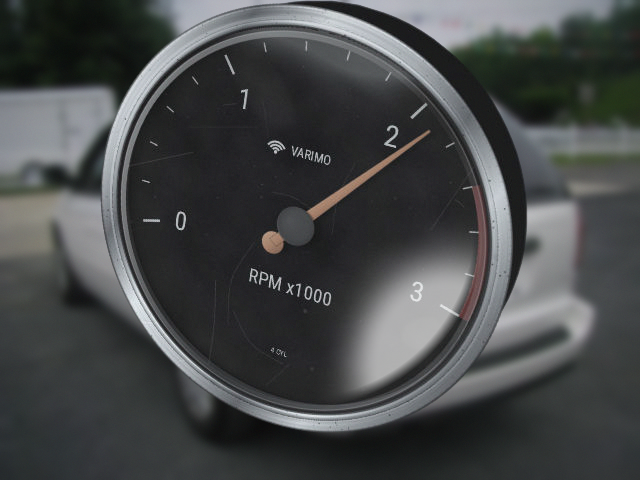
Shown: rpm 2100
